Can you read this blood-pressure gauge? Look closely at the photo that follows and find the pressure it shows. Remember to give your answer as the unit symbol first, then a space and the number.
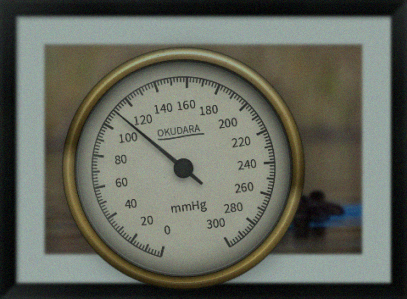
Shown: mmHg 110
